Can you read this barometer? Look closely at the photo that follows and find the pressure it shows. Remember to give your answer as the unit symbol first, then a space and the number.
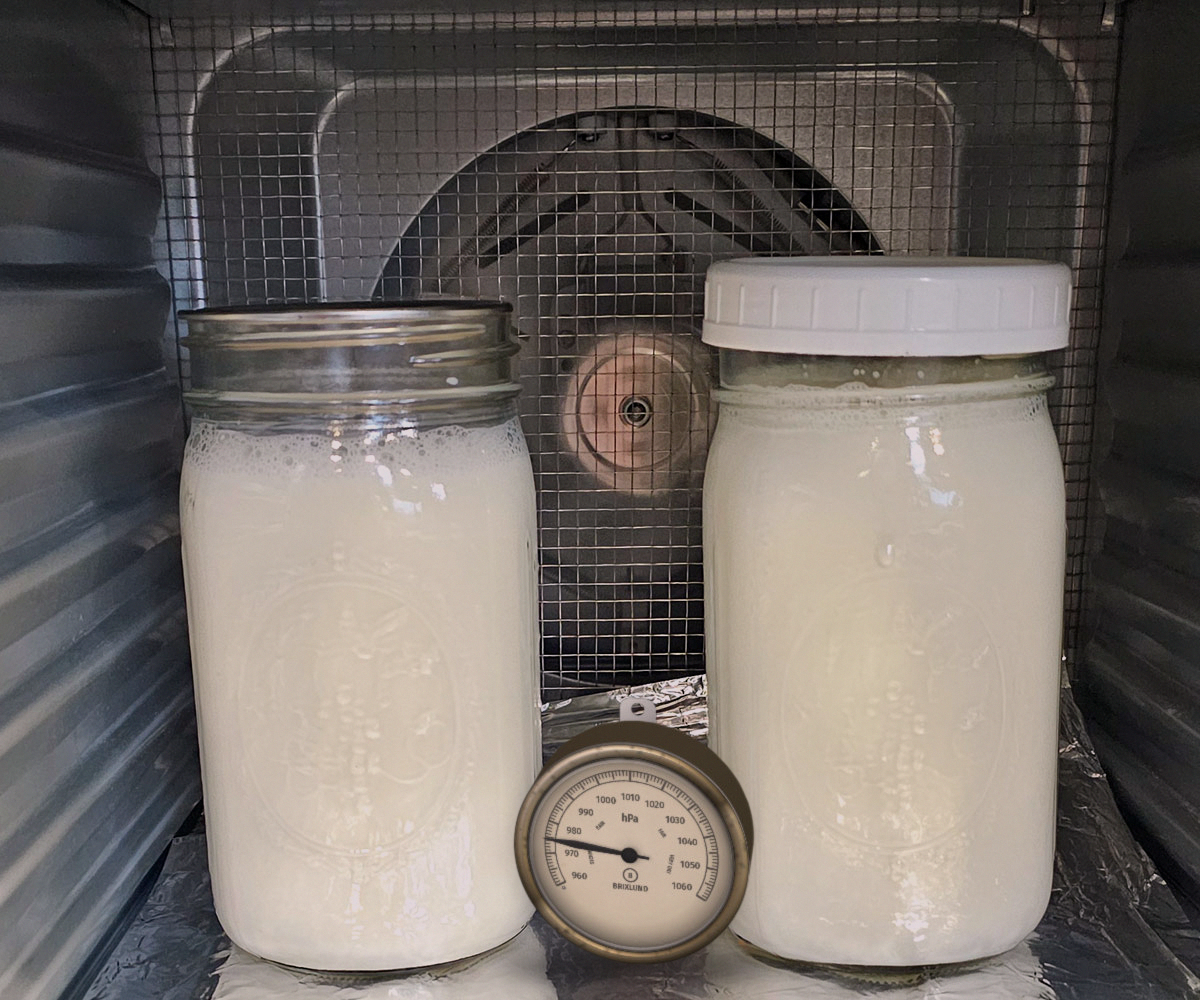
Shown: hPa 975
